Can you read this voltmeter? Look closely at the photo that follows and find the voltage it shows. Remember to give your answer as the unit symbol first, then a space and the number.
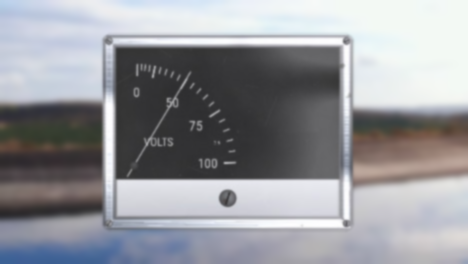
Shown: V 50
